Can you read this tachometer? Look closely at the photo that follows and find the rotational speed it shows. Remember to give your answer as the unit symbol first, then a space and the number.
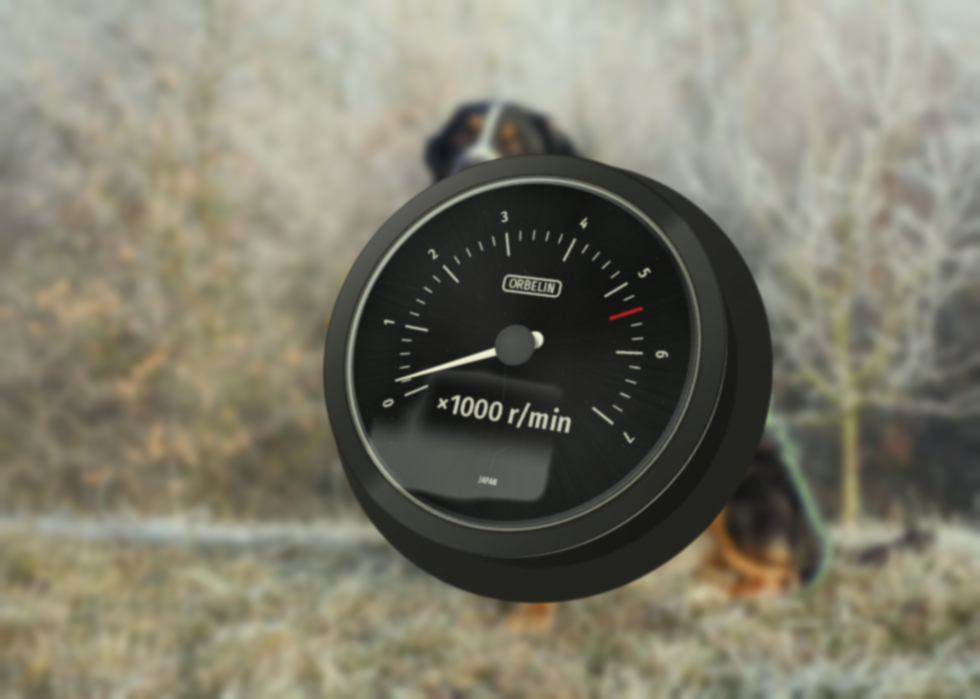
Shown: rpm 200
